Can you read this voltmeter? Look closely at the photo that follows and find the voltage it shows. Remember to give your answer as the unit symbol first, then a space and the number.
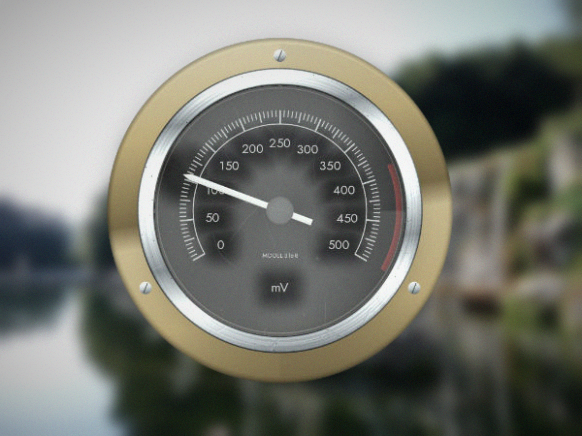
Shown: mV 105
